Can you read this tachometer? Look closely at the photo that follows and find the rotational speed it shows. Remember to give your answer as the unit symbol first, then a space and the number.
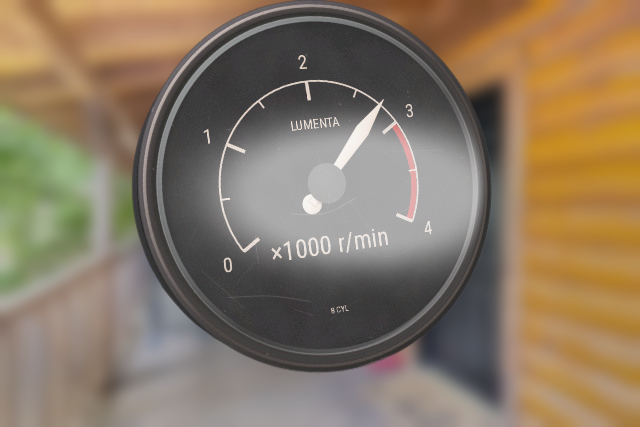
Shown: rpm 2750
